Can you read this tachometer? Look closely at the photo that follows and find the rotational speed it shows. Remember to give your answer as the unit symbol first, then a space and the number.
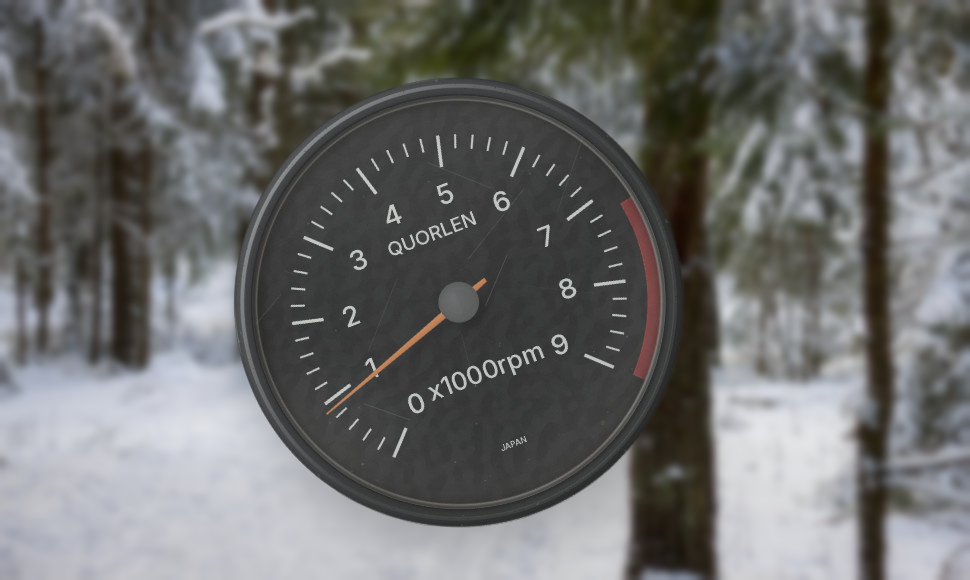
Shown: rpm 900
